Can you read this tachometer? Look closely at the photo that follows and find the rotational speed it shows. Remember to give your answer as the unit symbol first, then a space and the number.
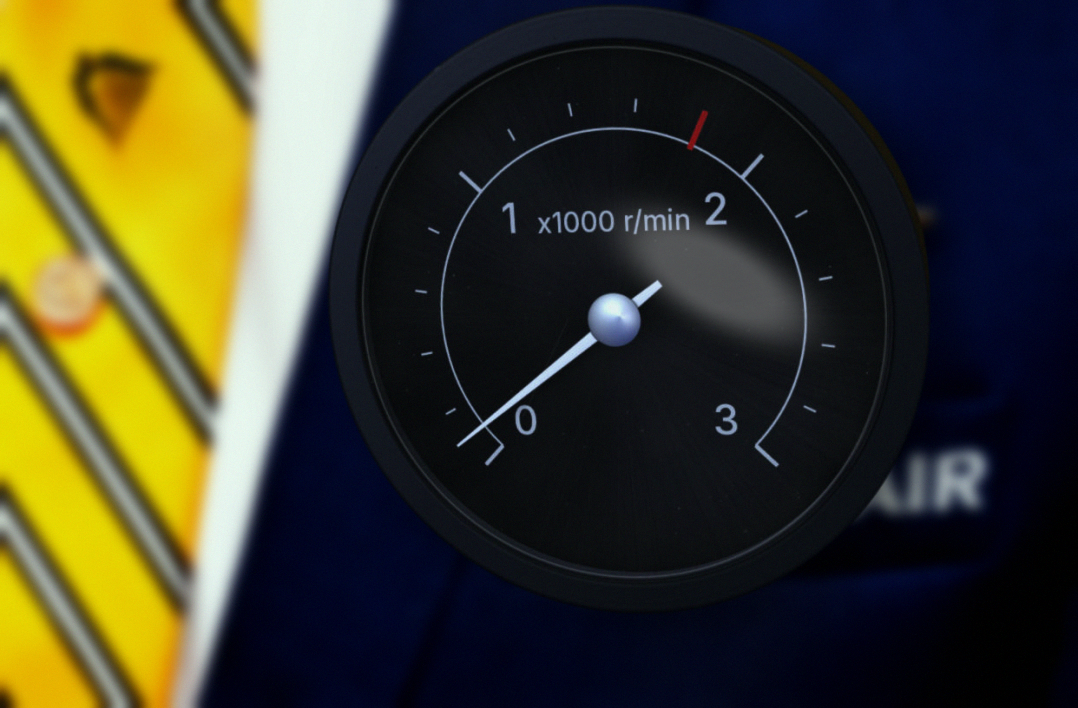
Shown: rpm 100
